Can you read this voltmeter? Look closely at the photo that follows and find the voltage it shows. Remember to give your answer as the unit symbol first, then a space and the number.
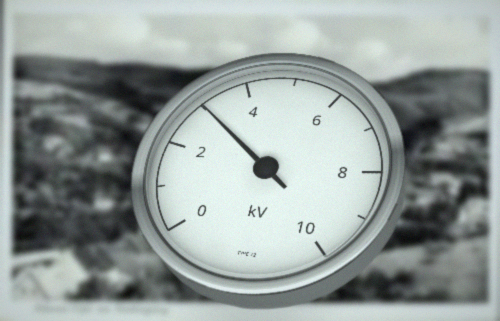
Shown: kV 3
